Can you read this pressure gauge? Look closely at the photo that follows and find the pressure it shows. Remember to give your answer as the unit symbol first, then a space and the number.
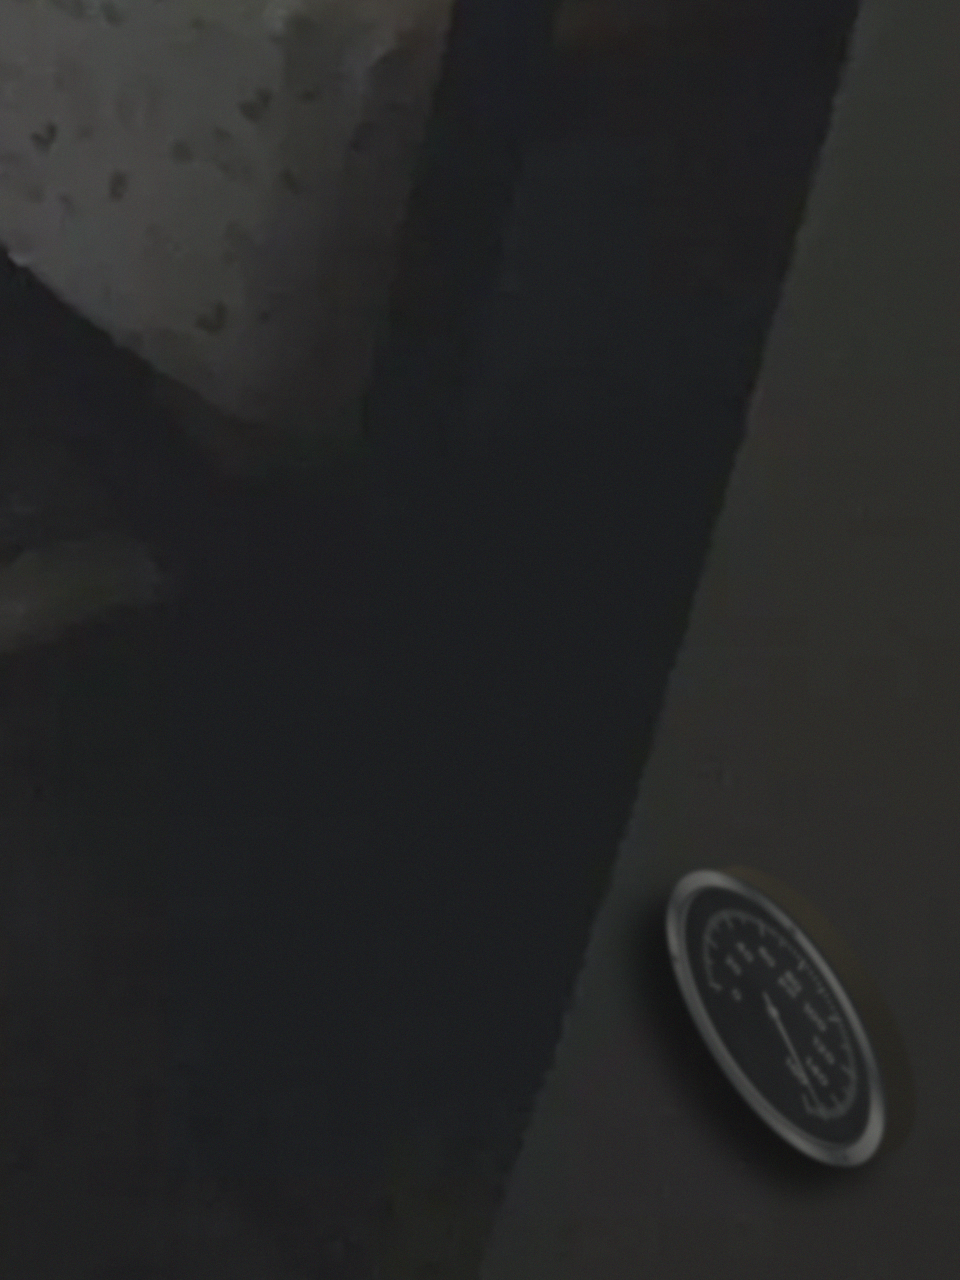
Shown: psi 150
